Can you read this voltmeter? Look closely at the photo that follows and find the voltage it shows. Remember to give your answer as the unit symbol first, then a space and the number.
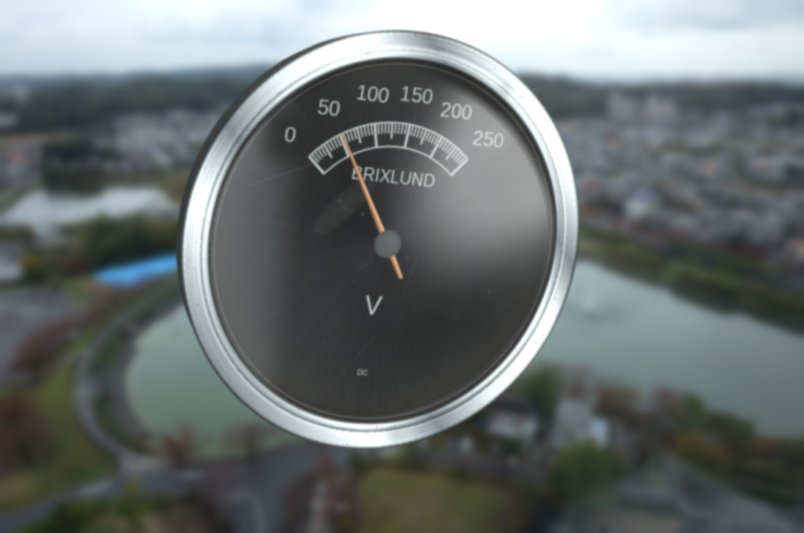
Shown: V 50
